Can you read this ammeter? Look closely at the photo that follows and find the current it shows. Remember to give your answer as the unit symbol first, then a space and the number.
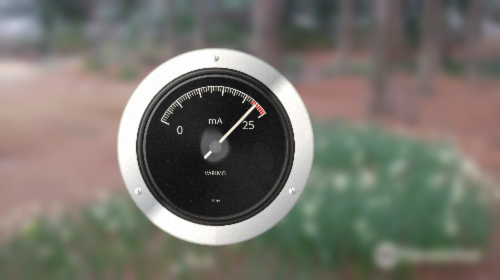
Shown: mA 22.5
